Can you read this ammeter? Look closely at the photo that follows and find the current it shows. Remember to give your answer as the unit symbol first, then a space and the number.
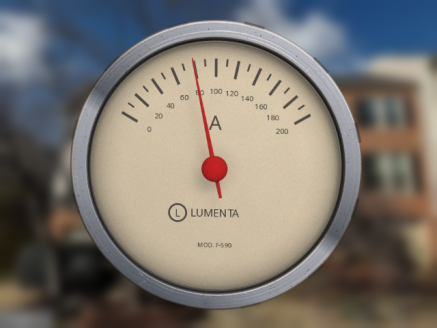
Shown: A 80
